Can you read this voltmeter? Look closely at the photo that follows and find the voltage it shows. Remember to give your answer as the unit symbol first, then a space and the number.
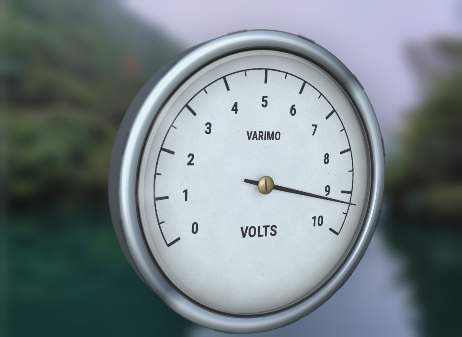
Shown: V 9.25
